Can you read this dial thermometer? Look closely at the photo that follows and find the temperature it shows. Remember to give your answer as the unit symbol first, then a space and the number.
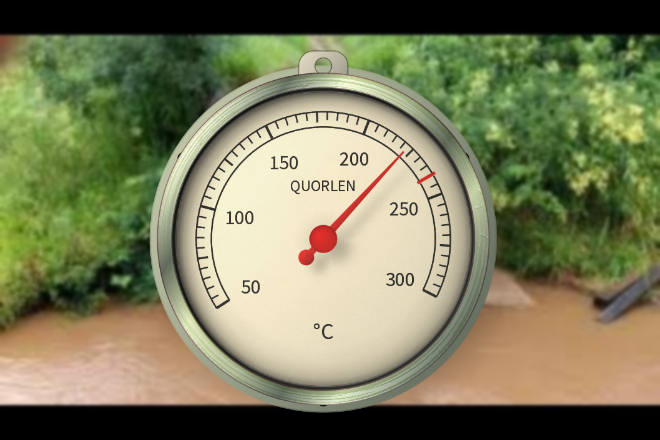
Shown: °C 222.5
